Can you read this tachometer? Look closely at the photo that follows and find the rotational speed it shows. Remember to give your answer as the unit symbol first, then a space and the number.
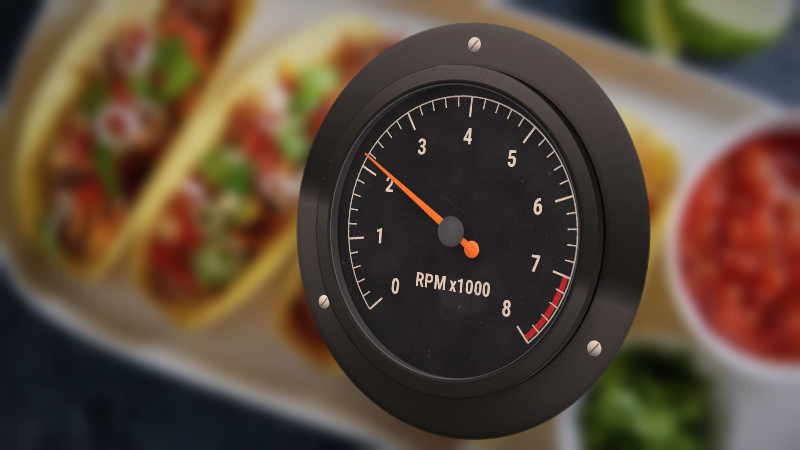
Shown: rpm 2200
